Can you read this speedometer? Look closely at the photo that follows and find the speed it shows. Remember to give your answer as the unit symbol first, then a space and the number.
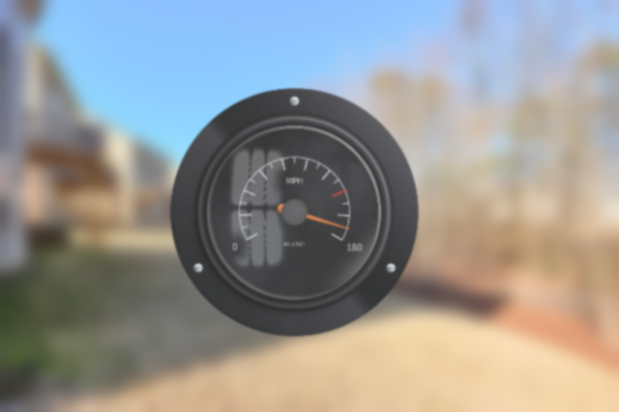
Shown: mph 170
